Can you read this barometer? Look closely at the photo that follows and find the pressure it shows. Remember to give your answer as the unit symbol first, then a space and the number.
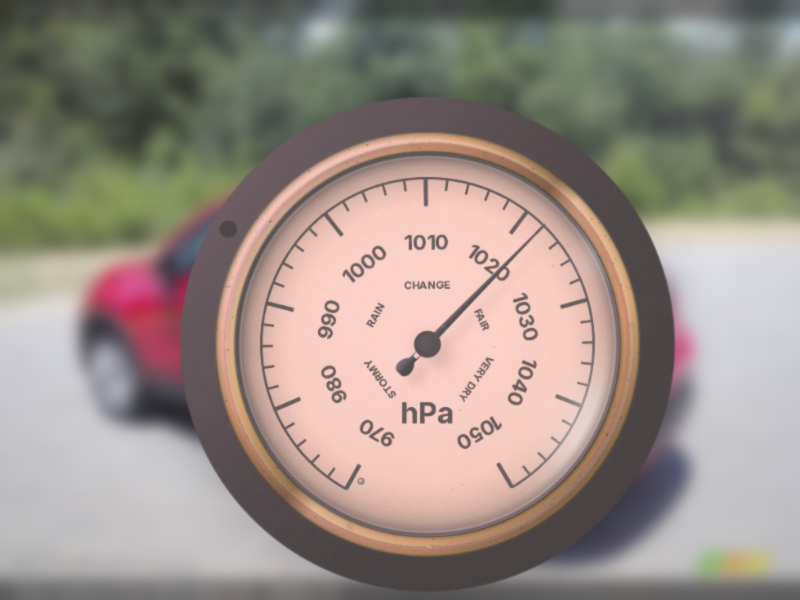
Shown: hPa 1022
